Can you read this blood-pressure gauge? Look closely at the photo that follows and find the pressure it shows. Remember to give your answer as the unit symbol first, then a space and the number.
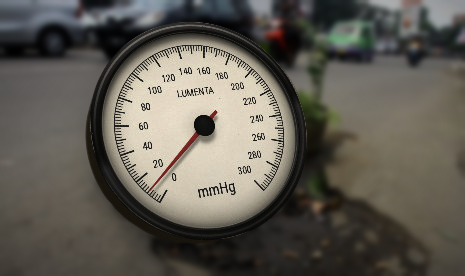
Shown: mmHg 10
